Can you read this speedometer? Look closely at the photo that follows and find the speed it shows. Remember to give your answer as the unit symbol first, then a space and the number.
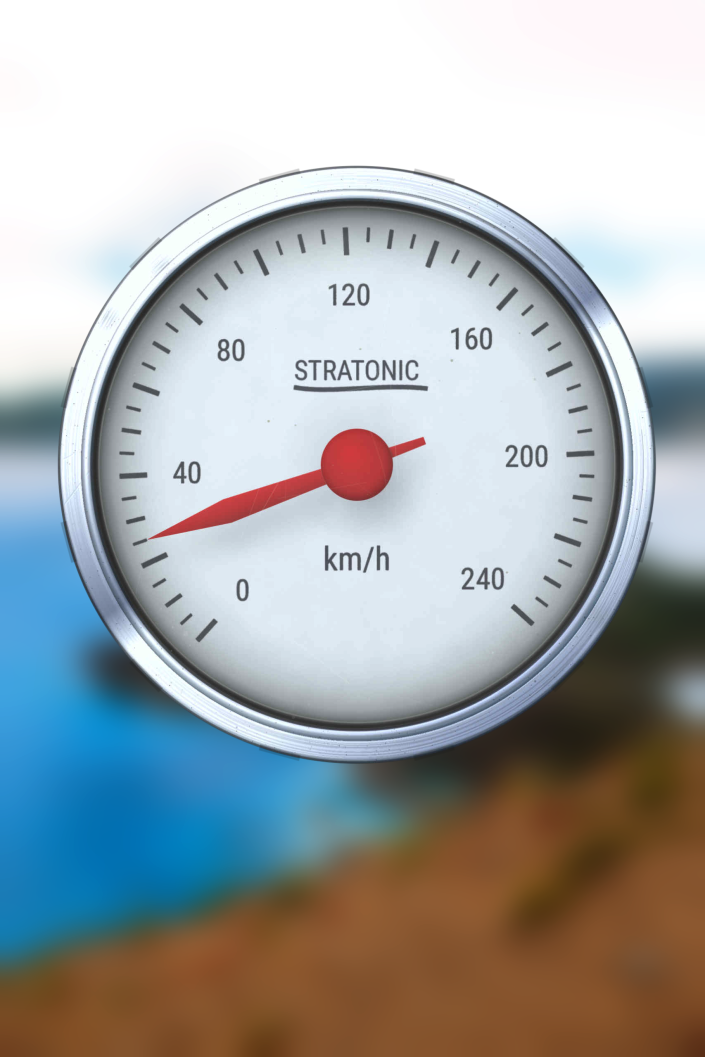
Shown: km/h 25
